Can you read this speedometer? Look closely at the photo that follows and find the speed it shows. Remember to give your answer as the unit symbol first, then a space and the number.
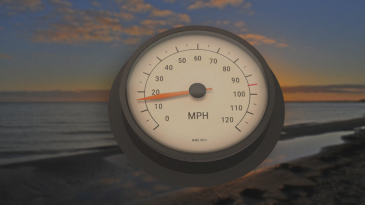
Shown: mph 15
